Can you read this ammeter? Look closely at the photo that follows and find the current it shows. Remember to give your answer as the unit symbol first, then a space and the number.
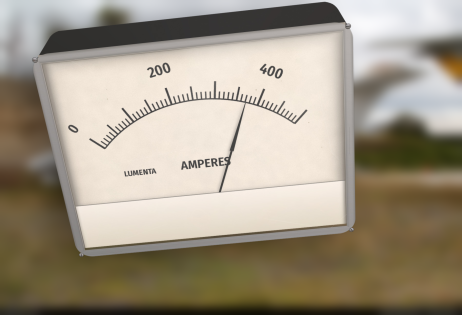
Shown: A 370
